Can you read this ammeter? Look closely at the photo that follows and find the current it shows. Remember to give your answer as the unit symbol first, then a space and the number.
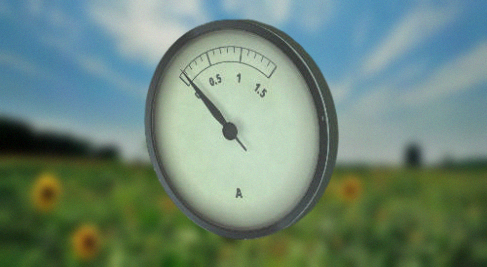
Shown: A 0.1
